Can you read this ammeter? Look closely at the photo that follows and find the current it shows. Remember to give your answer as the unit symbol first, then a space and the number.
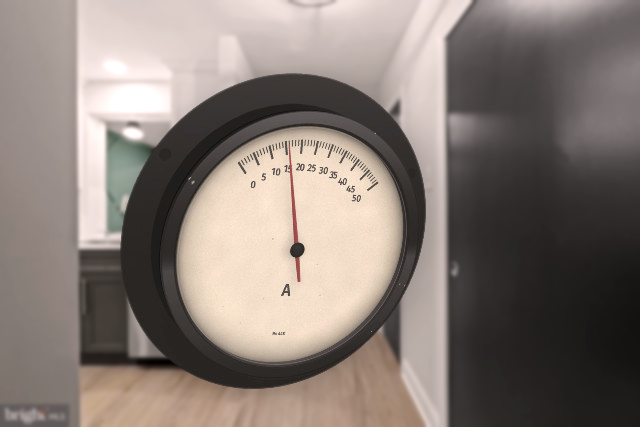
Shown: A 15
